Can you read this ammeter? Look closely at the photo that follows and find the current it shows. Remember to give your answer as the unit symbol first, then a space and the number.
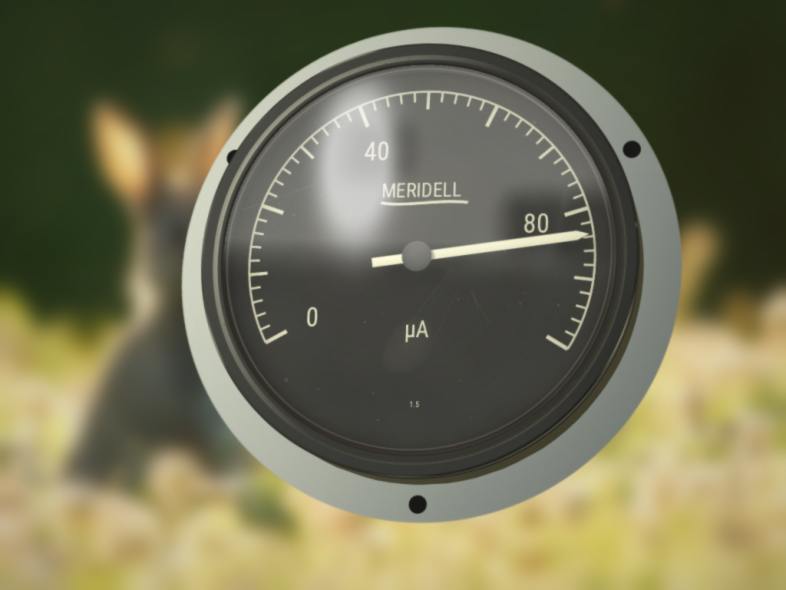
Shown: µA 84
